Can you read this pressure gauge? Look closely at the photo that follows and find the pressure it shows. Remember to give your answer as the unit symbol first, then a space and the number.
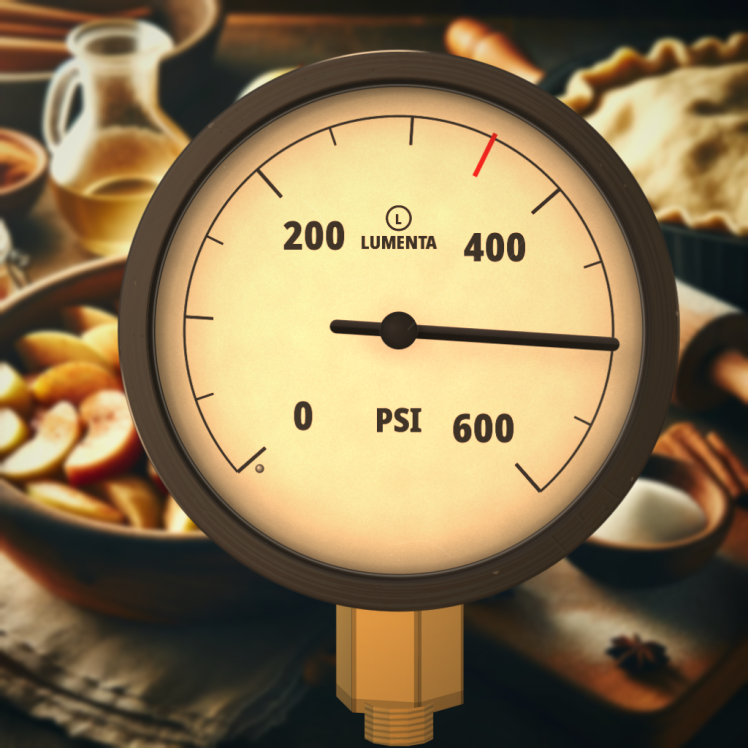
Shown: psi 500
